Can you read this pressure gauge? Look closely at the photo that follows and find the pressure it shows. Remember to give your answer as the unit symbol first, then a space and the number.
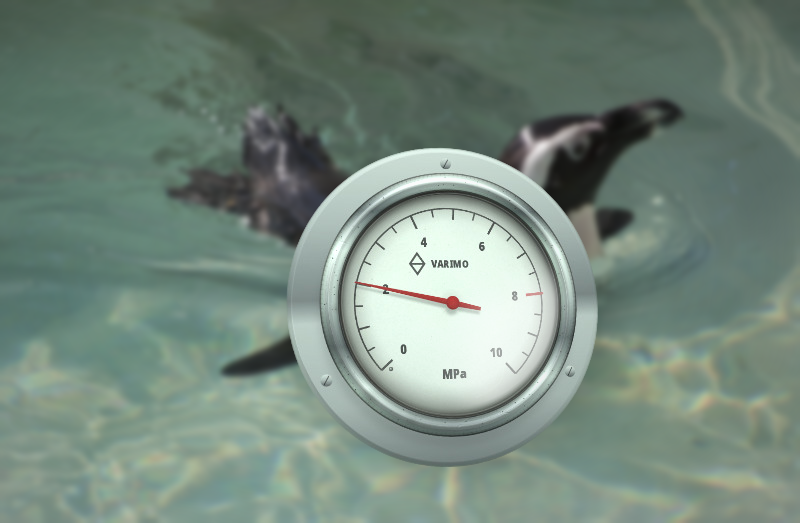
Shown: MPa 2
